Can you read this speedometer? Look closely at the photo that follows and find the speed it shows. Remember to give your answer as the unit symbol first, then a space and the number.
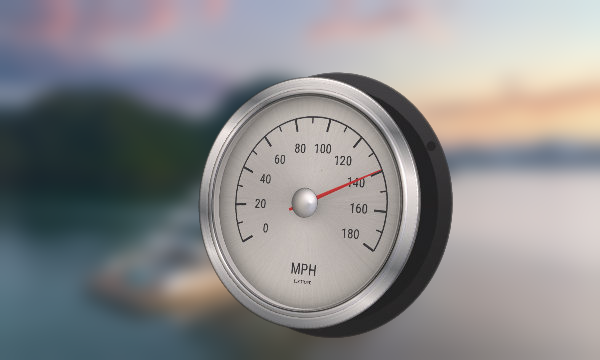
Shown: mph 140
